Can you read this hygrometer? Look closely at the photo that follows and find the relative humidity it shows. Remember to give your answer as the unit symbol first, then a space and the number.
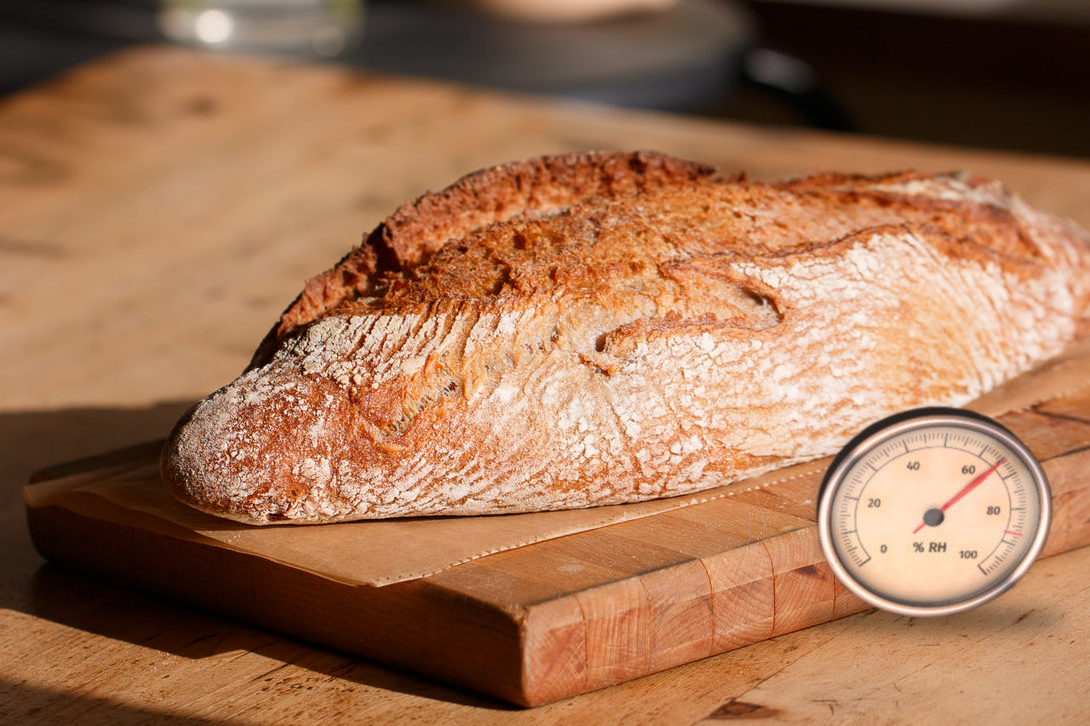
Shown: % 65
